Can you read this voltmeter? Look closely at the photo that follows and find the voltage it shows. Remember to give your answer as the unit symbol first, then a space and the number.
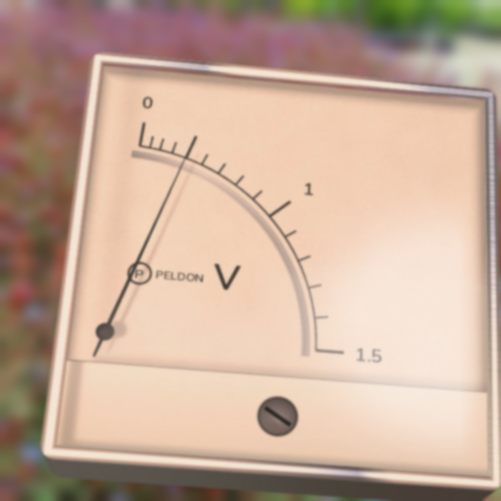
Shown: V 0.5
